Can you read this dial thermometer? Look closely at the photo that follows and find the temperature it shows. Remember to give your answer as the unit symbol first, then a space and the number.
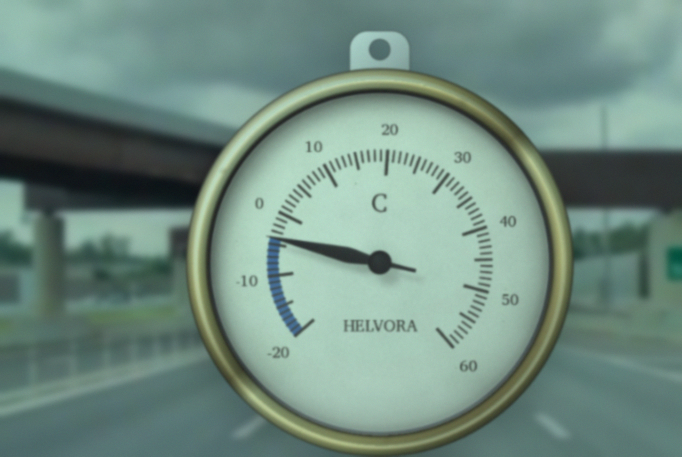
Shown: °C -4
